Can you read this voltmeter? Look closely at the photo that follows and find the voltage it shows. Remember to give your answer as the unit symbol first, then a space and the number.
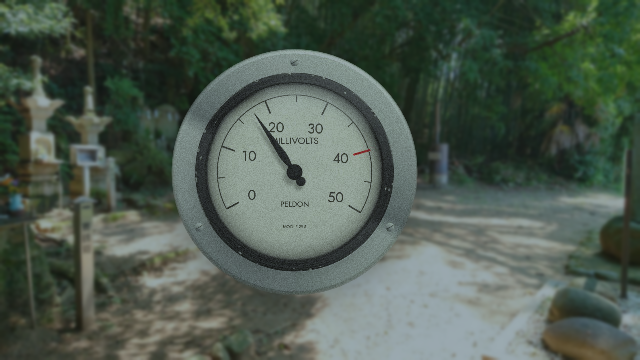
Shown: mV 17.5
